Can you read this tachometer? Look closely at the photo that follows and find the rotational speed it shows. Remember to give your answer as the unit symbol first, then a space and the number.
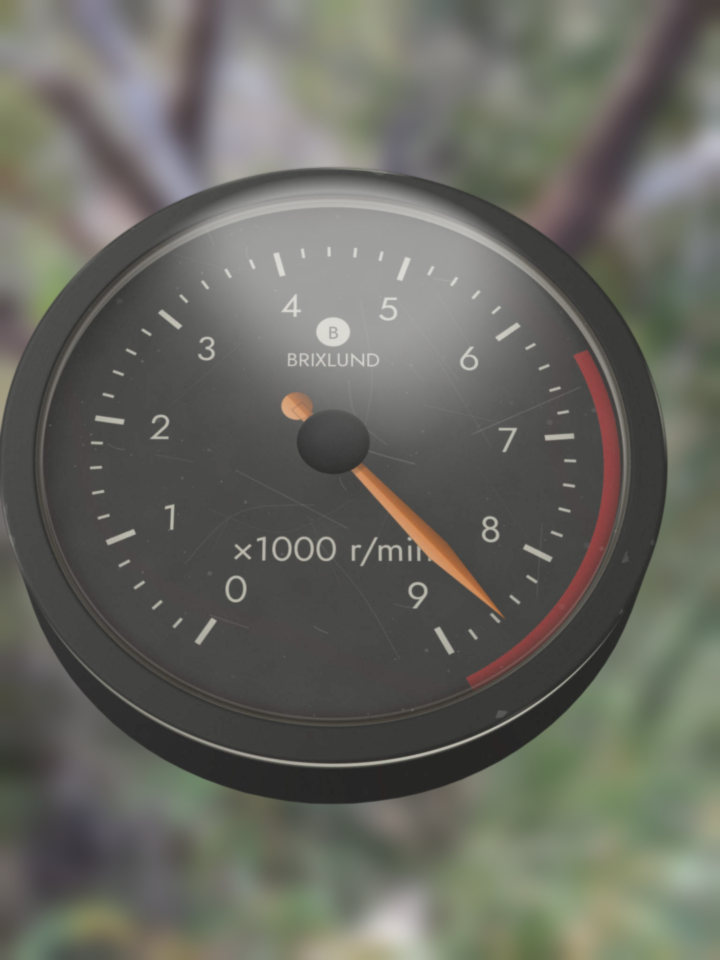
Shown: rpm 8600
